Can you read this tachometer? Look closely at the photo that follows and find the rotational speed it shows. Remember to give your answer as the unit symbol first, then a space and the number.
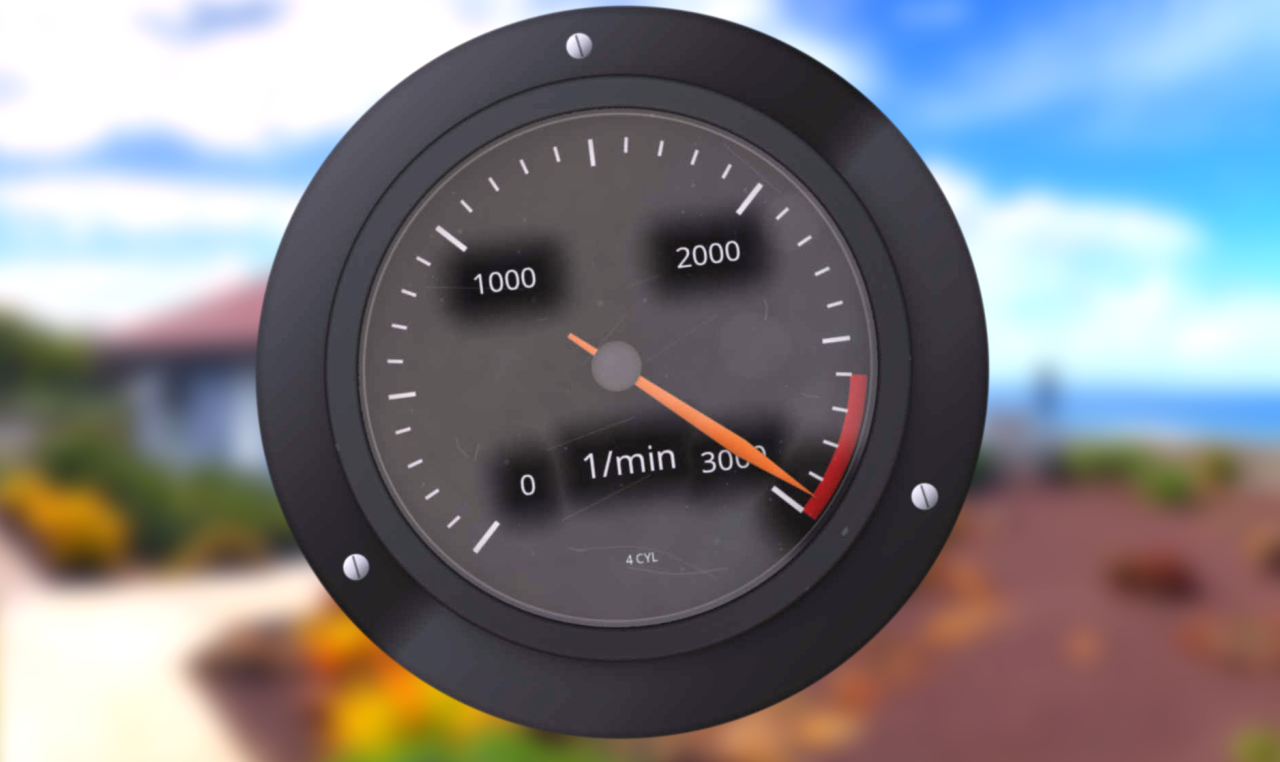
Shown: rpm 2950
